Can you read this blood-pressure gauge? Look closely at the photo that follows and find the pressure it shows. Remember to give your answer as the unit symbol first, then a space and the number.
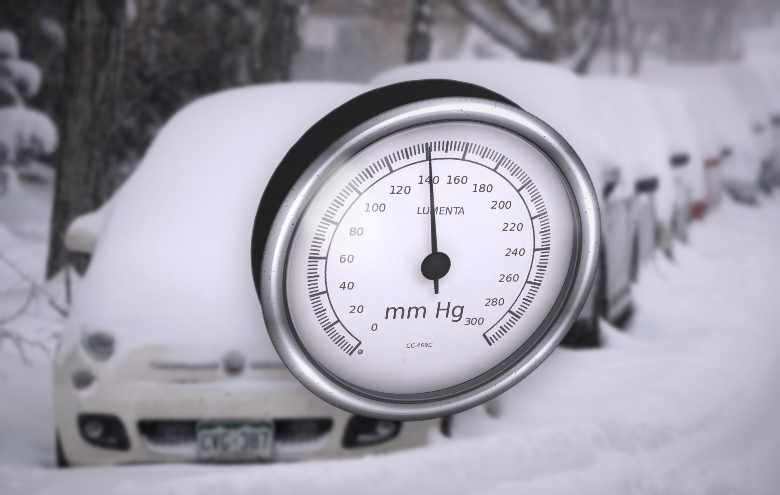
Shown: mmHg 140
